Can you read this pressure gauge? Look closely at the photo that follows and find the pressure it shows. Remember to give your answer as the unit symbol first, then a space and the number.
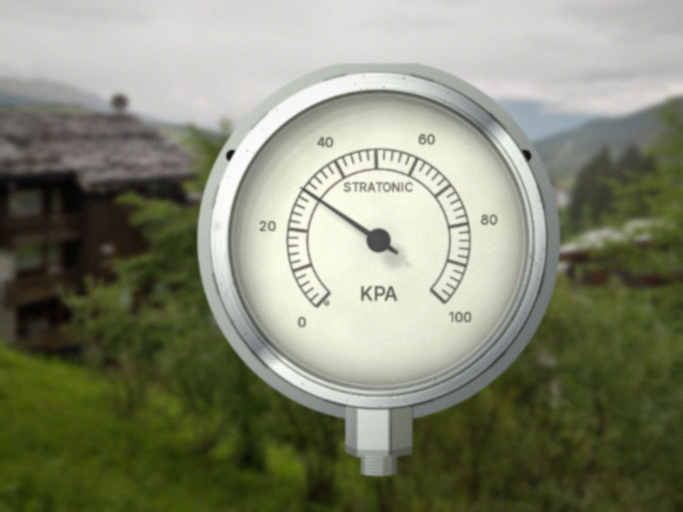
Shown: kPa 30
